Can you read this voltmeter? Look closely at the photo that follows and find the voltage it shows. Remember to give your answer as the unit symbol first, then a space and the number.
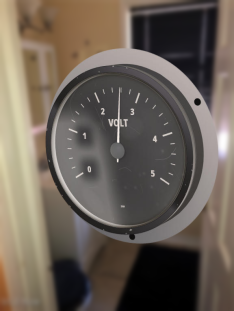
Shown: V 2.6
